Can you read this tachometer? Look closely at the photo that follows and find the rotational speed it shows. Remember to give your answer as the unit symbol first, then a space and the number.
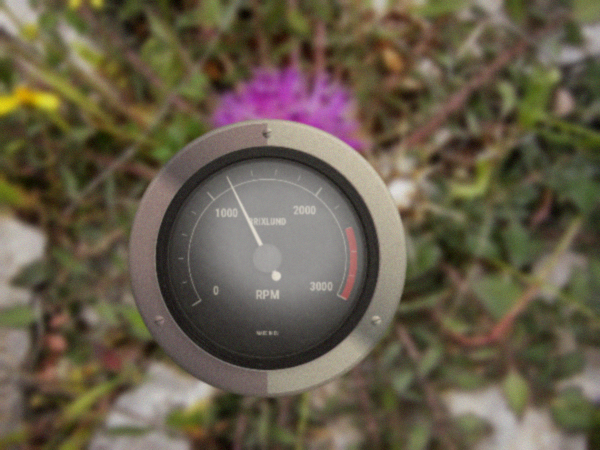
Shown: rpm 1200
